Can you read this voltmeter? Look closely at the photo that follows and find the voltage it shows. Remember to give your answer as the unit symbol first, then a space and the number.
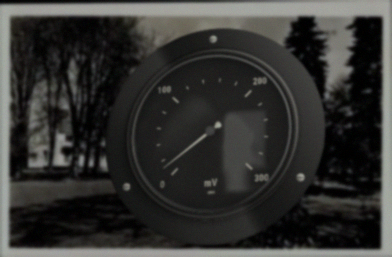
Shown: mV 10
